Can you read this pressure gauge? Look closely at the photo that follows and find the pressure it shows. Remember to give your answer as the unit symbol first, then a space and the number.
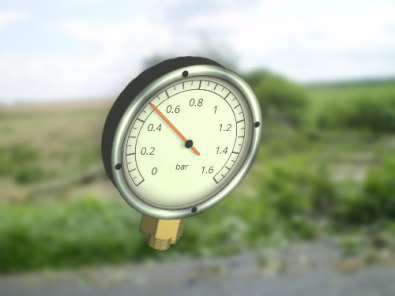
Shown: bar 0.5
